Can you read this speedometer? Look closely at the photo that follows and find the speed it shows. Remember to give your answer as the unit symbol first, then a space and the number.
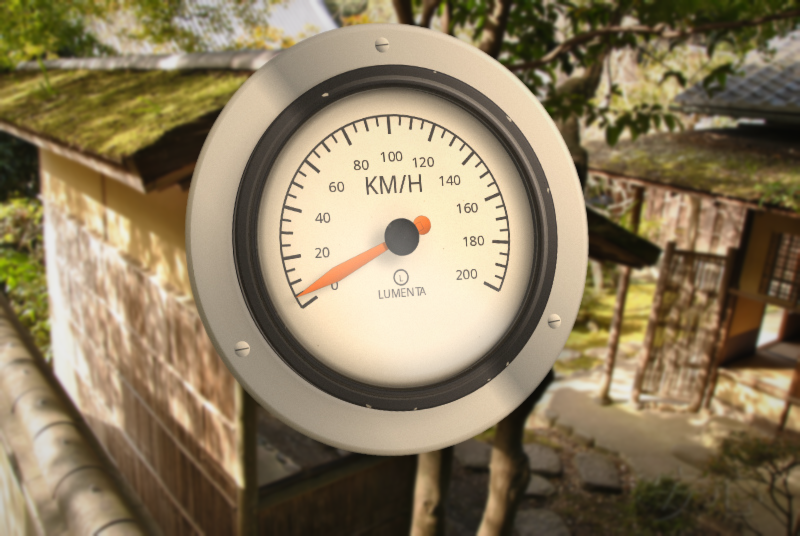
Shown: km/h 5
